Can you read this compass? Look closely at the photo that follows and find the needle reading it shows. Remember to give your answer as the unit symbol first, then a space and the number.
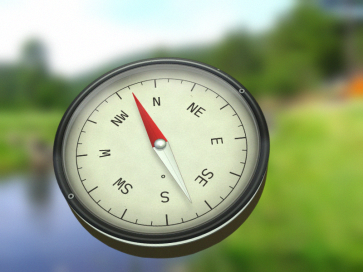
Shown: ° 340
